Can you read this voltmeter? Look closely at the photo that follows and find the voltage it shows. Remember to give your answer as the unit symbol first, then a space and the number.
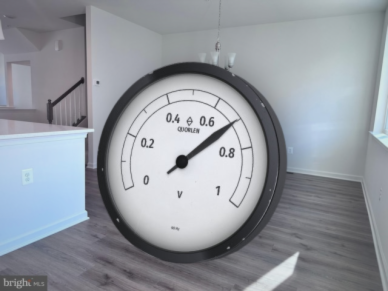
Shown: V 0.7
